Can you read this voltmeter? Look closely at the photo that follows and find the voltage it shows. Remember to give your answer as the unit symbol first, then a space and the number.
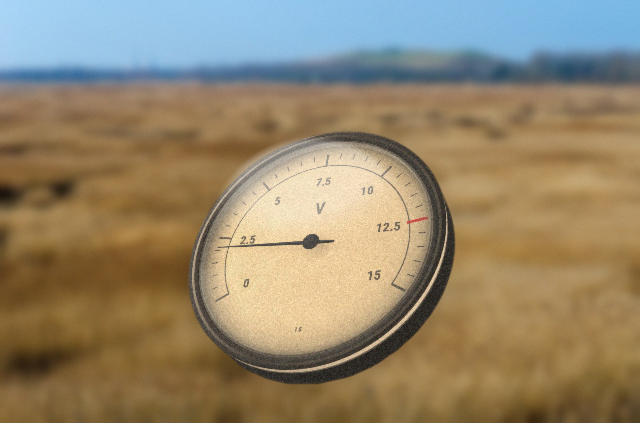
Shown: V 2
